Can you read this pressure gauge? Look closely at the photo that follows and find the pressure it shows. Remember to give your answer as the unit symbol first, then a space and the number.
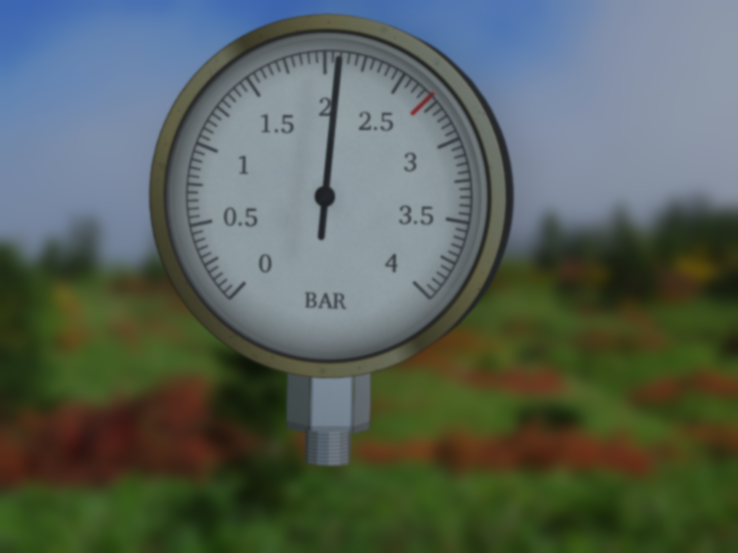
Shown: bar 2.1
